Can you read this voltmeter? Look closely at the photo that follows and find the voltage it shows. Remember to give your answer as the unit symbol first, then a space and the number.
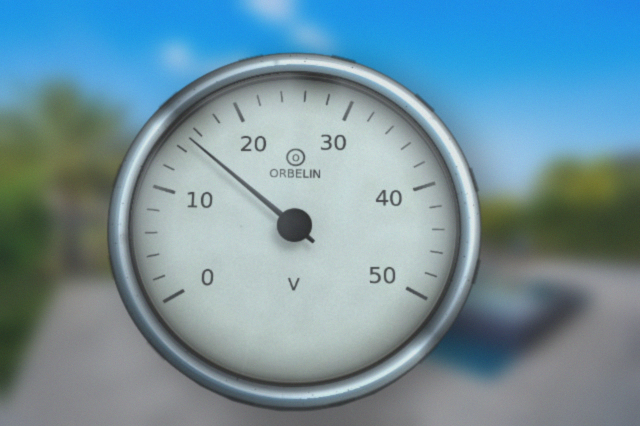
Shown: V 15
